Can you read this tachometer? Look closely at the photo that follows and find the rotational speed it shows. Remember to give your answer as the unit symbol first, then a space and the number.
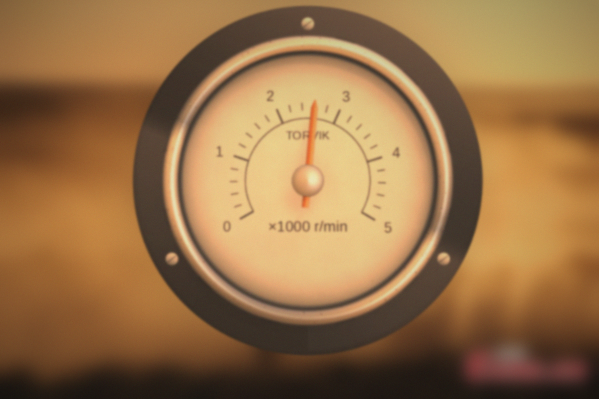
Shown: rpm 2600
